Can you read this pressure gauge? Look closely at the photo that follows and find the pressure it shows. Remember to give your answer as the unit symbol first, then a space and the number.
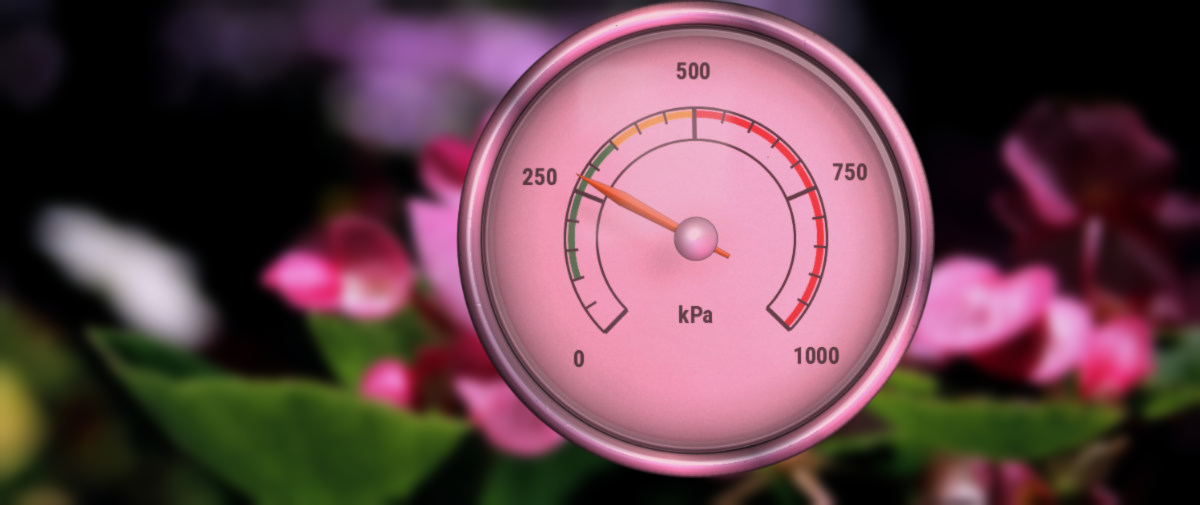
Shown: kPa 275
